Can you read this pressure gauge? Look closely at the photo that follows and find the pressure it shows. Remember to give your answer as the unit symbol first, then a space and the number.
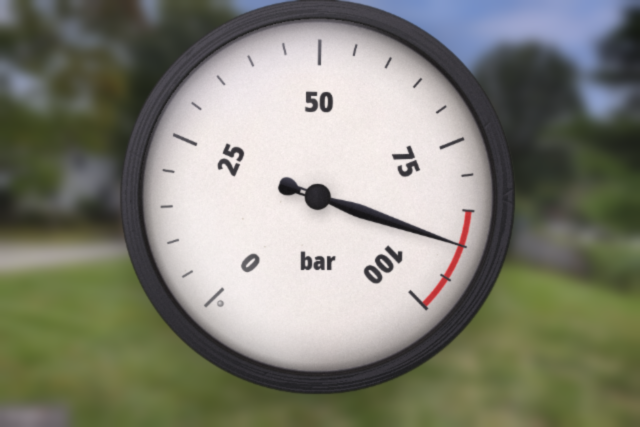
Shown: bar 90
